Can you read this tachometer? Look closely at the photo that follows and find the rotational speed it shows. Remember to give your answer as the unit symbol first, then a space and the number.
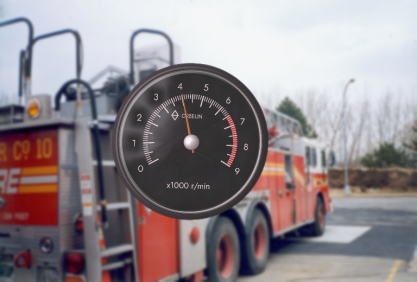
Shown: rpm 4000
